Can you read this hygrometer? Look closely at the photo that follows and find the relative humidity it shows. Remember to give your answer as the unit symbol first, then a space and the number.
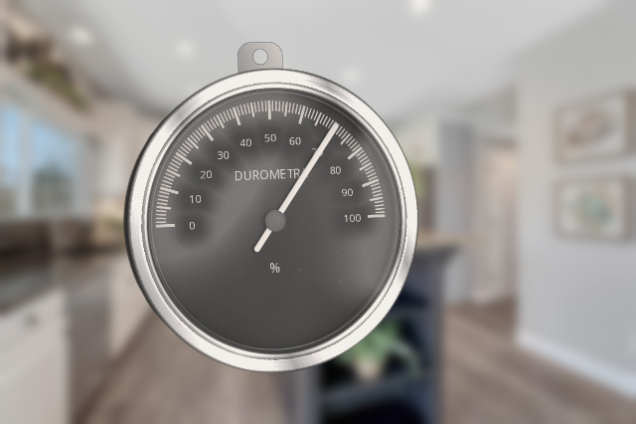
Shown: % 70
